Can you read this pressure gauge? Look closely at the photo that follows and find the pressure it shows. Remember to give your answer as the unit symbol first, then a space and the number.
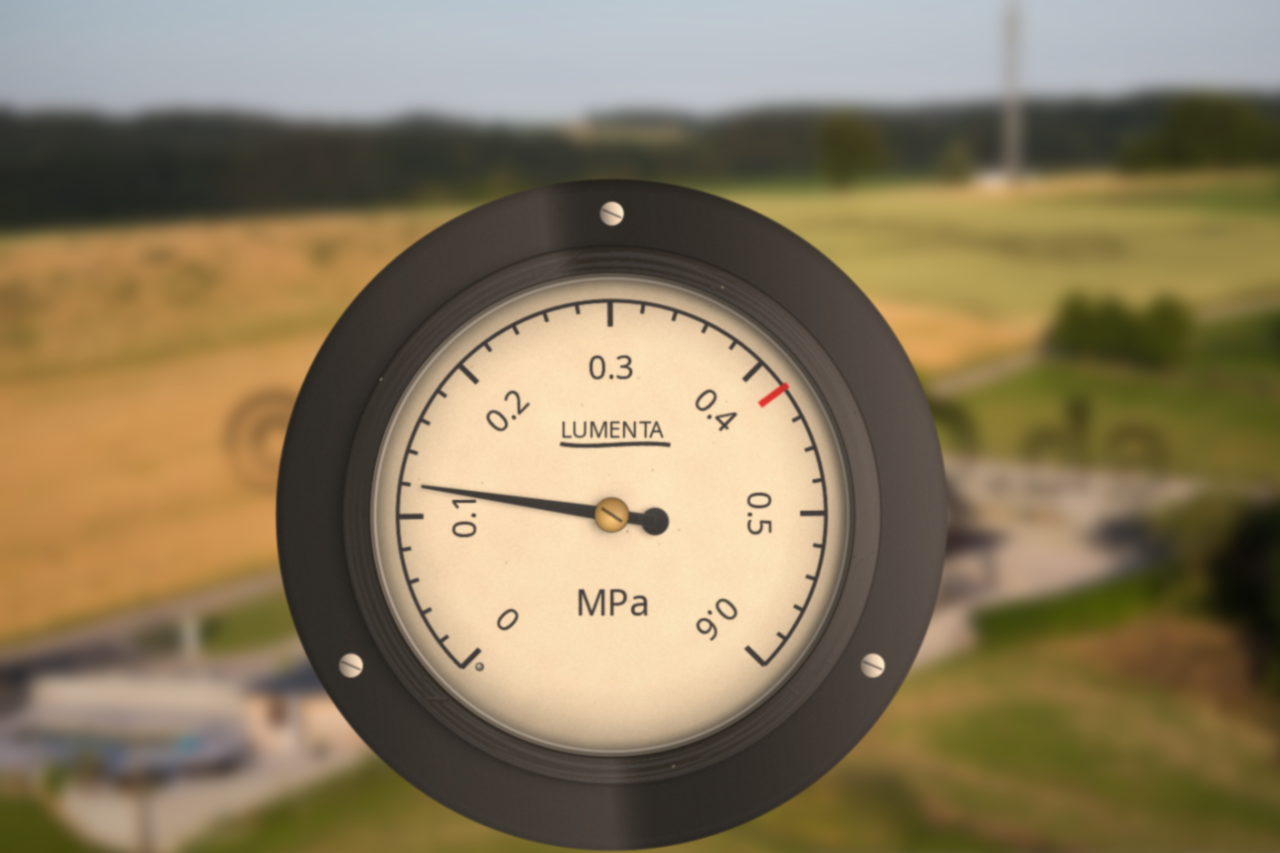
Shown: MPa 0.12
